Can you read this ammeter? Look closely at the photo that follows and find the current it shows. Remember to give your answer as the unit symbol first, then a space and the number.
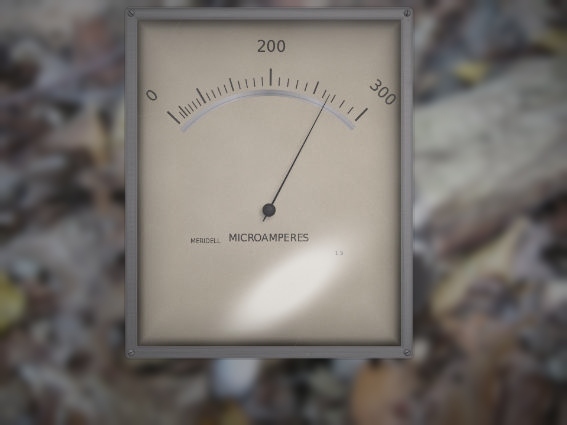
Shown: µA 265
